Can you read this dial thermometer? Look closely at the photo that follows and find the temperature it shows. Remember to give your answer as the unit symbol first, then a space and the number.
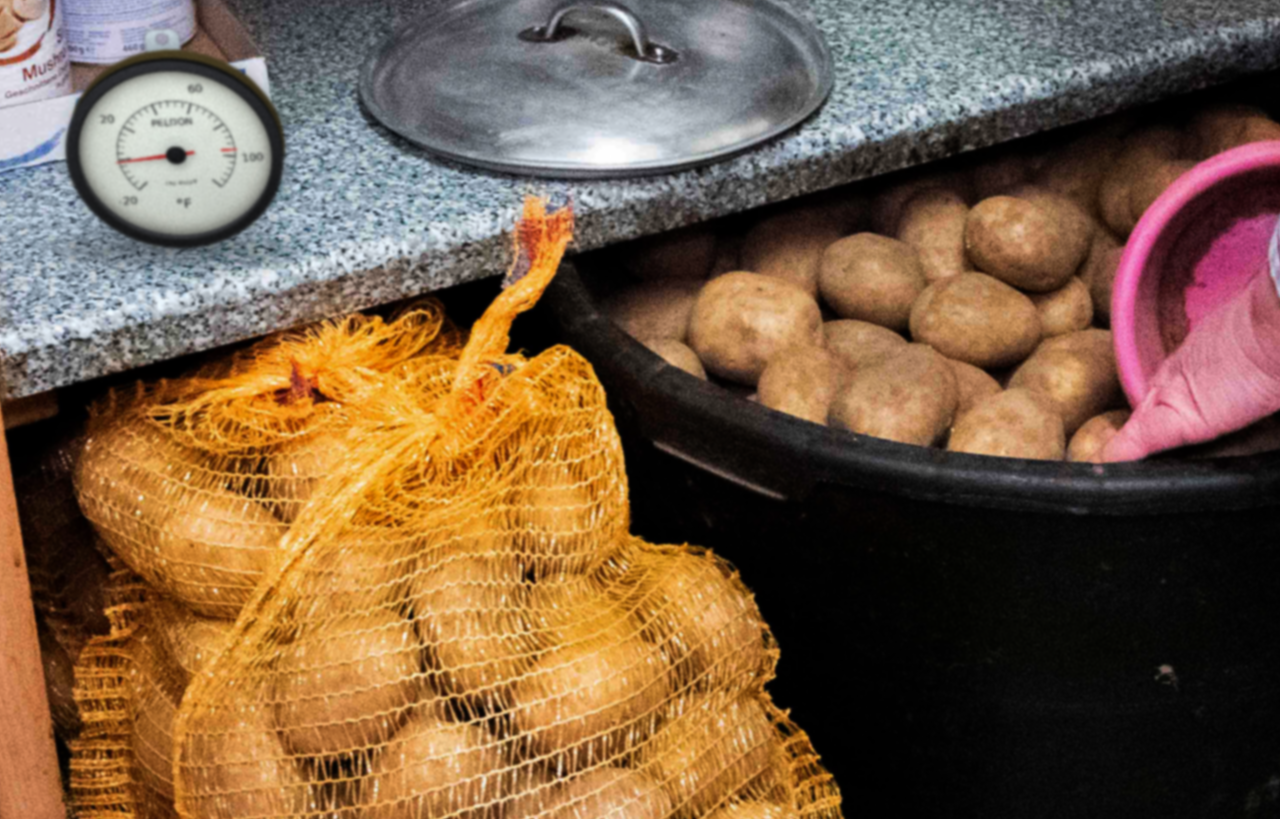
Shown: °F 0
